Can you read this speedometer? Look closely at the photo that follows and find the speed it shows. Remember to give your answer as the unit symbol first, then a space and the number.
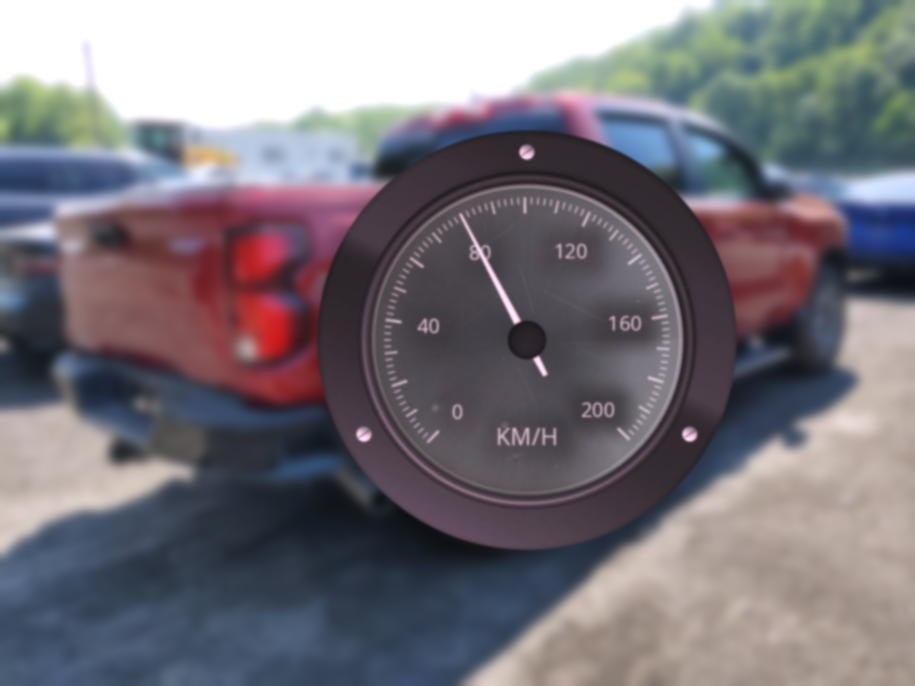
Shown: km/h 80
